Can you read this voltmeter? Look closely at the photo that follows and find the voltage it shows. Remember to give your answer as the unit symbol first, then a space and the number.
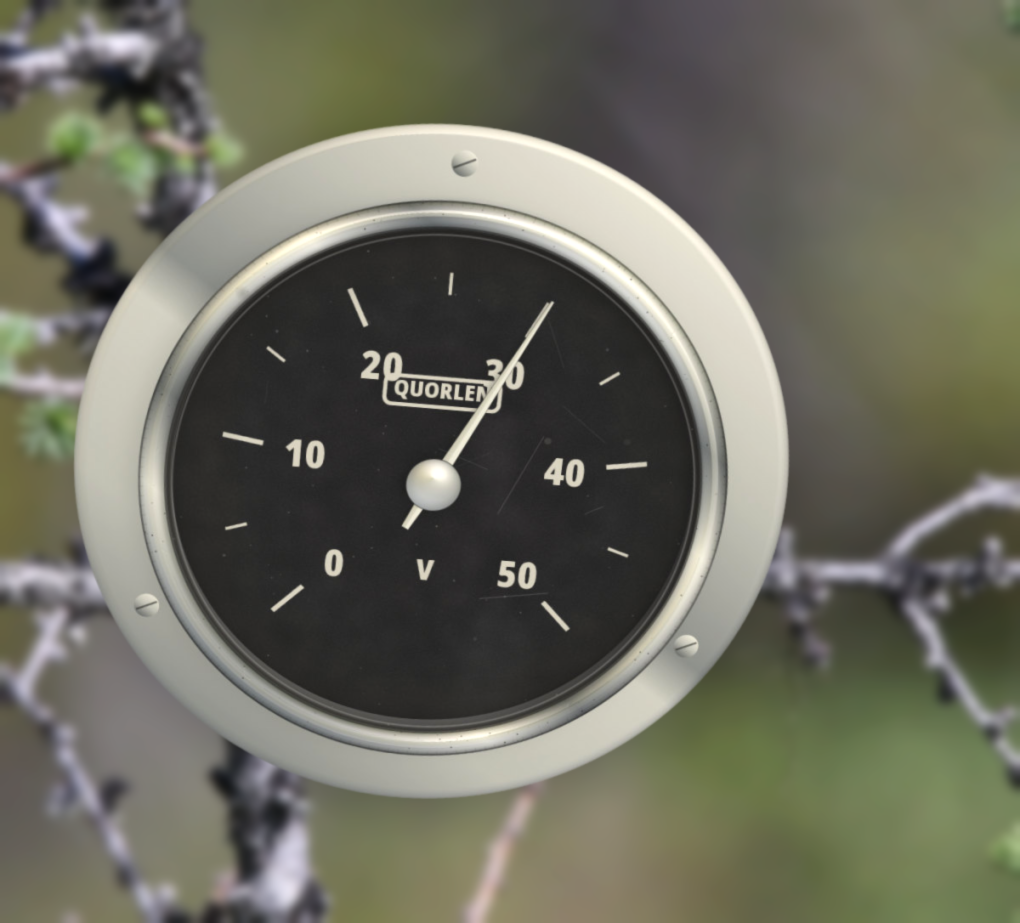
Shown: V 30
